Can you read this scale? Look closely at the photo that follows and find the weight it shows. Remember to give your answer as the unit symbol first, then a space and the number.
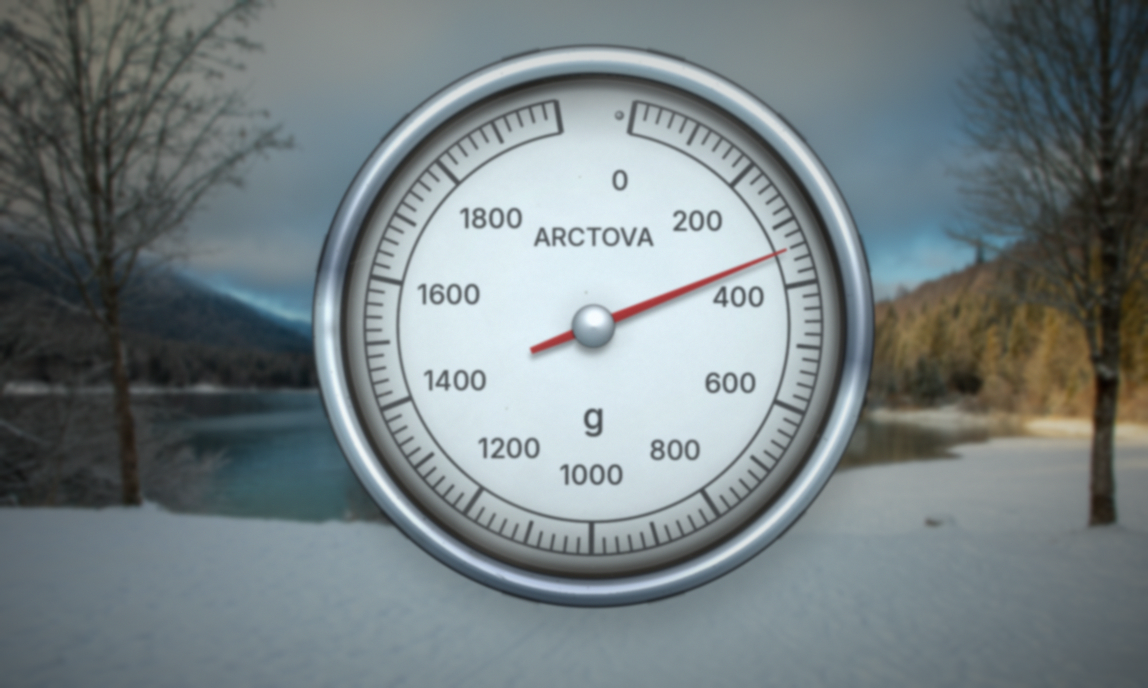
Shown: g 340
